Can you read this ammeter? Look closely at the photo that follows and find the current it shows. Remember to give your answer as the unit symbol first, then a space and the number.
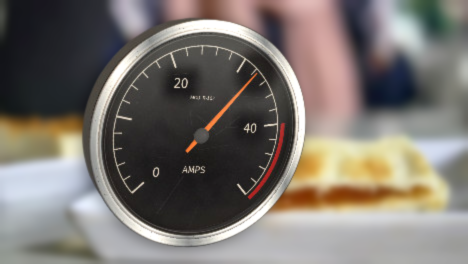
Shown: A 32
